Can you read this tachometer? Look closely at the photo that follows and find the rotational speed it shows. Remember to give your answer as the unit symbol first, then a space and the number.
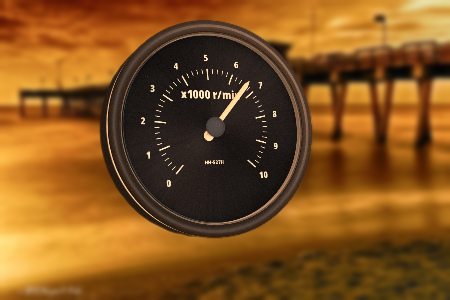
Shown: rpm 6600
